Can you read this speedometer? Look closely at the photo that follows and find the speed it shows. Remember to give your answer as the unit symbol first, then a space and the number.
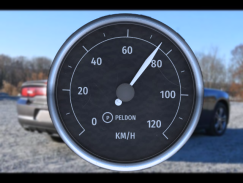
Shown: km/h 75
